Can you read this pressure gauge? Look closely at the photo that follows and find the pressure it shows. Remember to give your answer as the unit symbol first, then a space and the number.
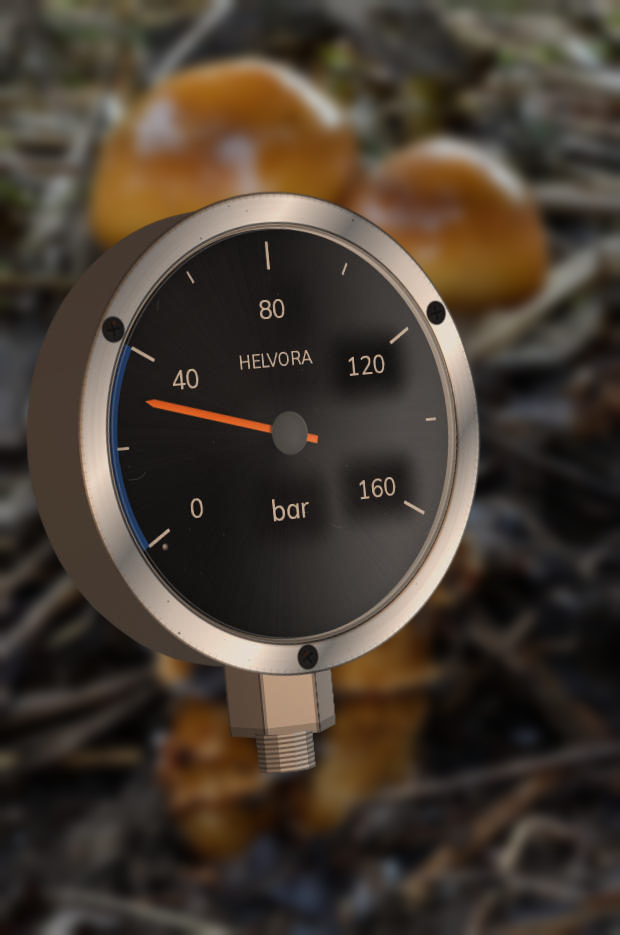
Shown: bar 30
